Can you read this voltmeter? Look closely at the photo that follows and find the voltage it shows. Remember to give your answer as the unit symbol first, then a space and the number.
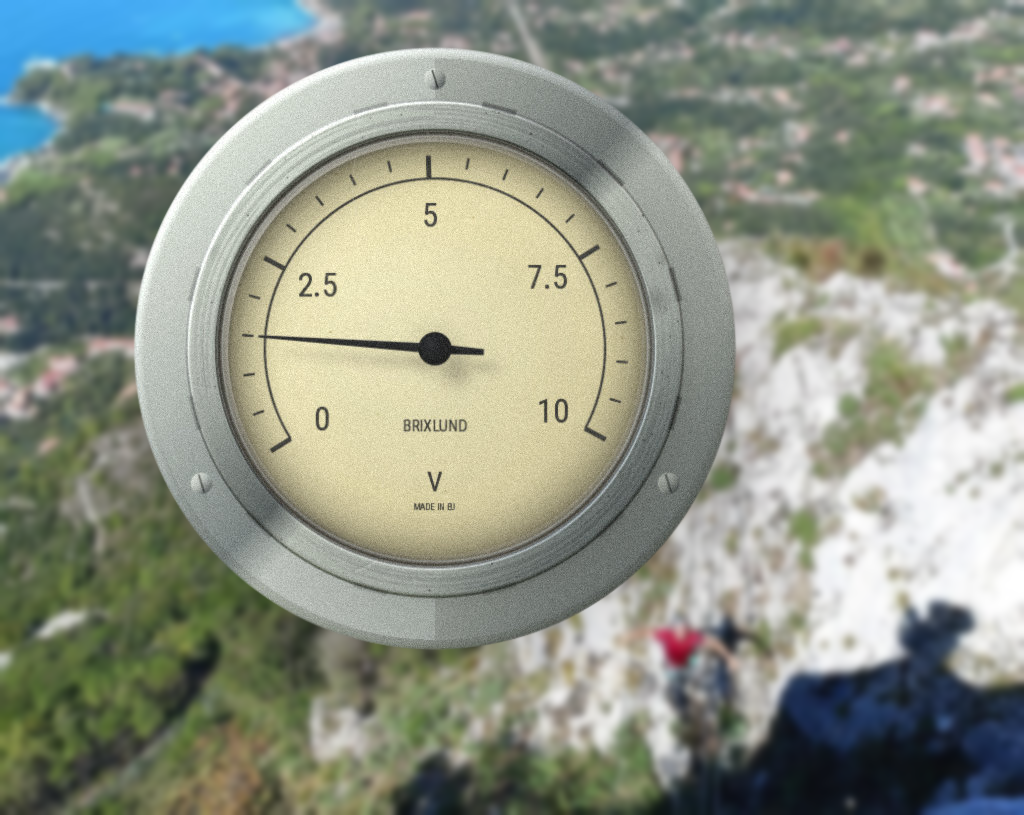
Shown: V 1.5
